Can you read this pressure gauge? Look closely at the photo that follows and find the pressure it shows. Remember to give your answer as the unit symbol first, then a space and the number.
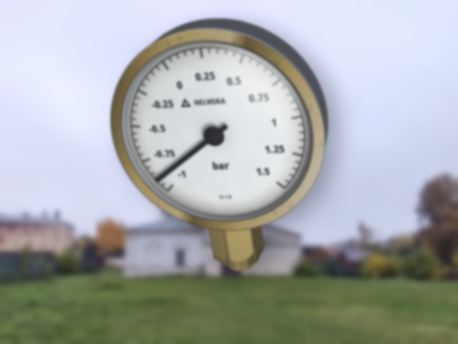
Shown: bar -0.9
